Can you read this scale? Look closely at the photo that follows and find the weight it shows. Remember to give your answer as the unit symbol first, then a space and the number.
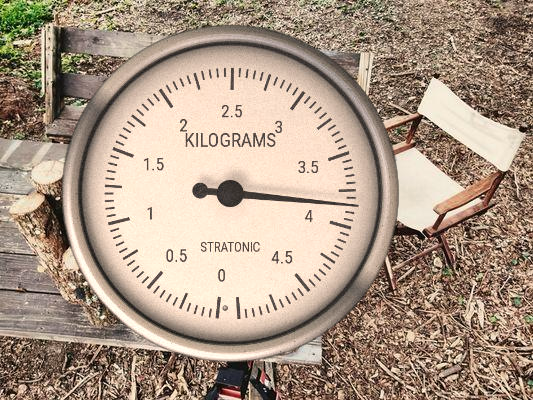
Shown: kg 3.85
